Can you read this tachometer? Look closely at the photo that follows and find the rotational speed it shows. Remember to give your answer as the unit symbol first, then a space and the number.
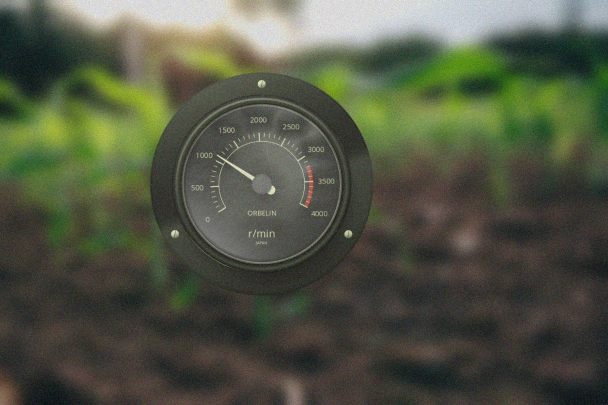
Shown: rpm 1100
